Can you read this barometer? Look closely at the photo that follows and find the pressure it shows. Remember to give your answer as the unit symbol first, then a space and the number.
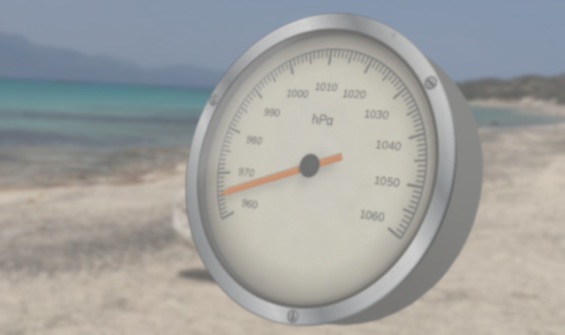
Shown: hPa 965
